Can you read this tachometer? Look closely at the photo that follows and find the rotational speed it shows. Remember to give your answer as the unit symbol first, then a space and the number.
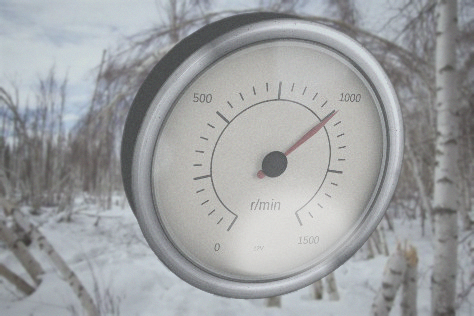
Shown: rpm 1000
